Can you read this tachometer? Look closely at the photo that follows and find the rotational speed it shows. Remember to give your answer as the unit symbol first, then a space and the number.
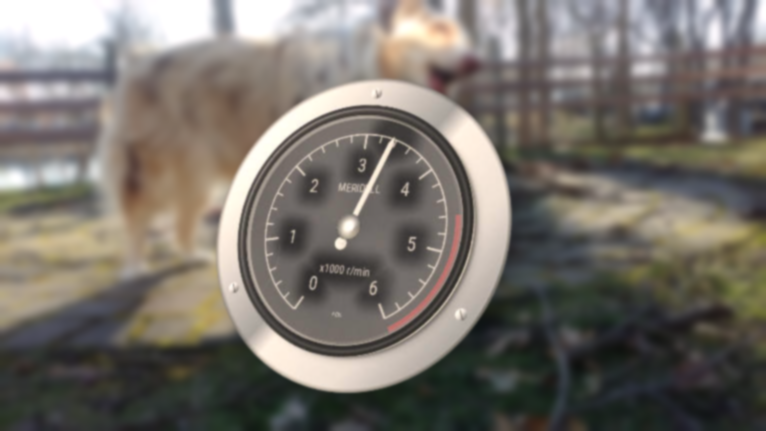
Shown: rpm 3400
